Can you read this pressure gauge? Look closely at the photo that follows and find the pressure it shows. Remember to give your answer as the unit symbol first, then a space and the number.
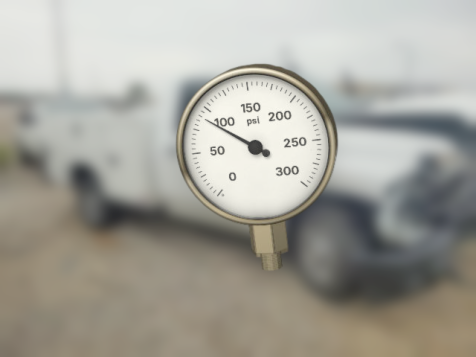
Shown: psi 90
